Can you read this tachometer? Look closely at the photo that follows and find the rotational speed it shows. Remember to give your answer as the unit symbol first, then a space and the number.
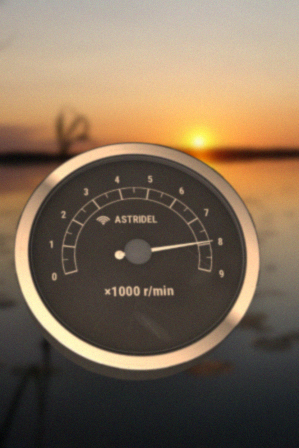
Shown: rpm 8000
